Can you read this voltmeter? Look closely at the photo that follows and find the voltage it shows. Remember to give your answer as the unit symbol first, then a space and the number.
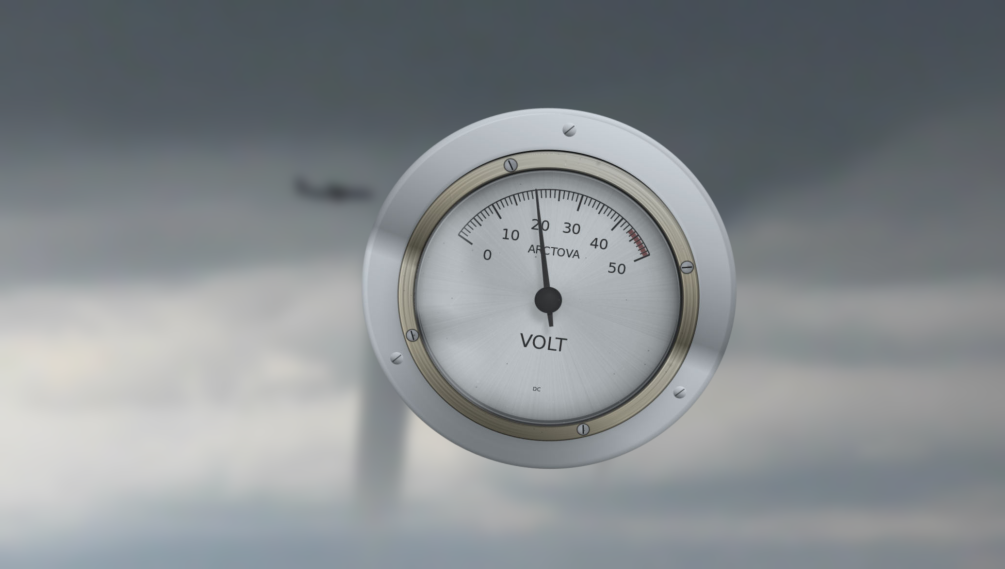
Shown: V 20
